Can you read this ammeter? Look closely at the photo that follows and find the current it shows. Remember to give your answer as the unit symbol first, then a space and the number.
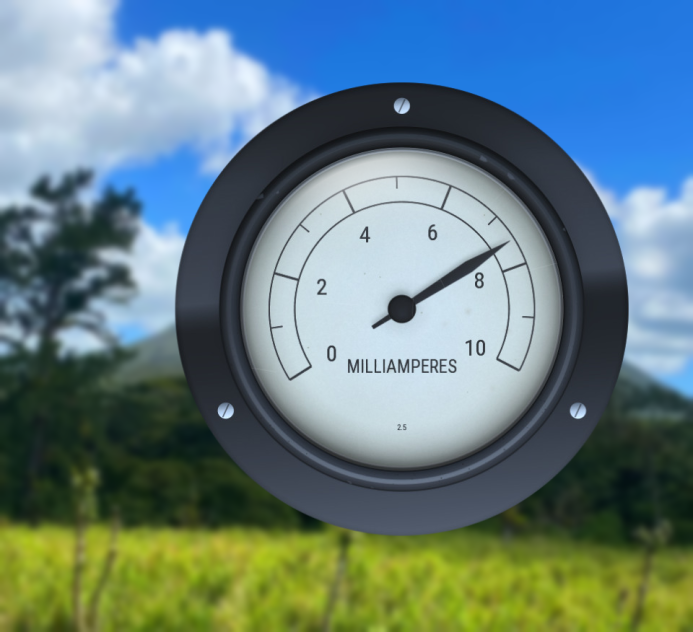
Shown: mA 7.5
